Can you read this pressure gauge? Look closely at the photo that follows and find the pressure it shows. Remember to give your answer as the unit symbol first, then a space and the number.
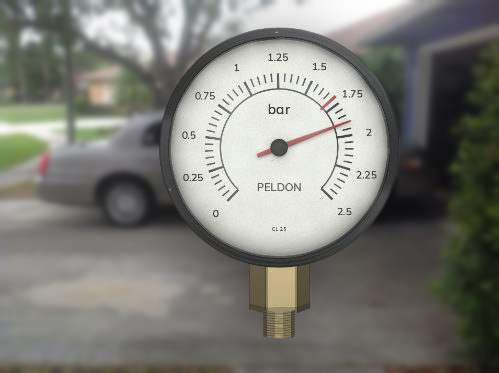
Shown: bar 1.9
